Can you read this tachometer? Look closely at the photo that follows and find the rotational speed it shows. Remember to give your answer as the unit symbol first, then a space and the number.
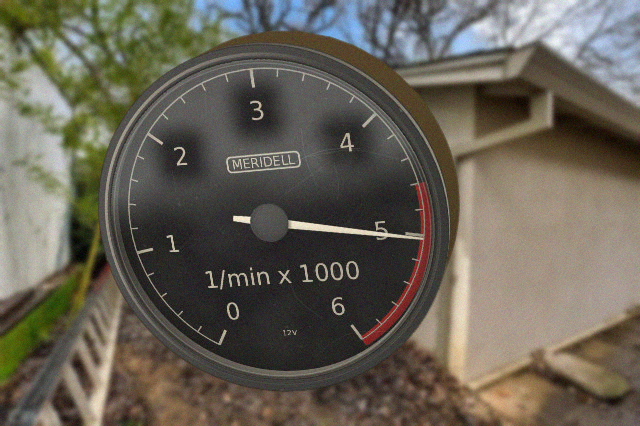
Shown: rpm 5000
